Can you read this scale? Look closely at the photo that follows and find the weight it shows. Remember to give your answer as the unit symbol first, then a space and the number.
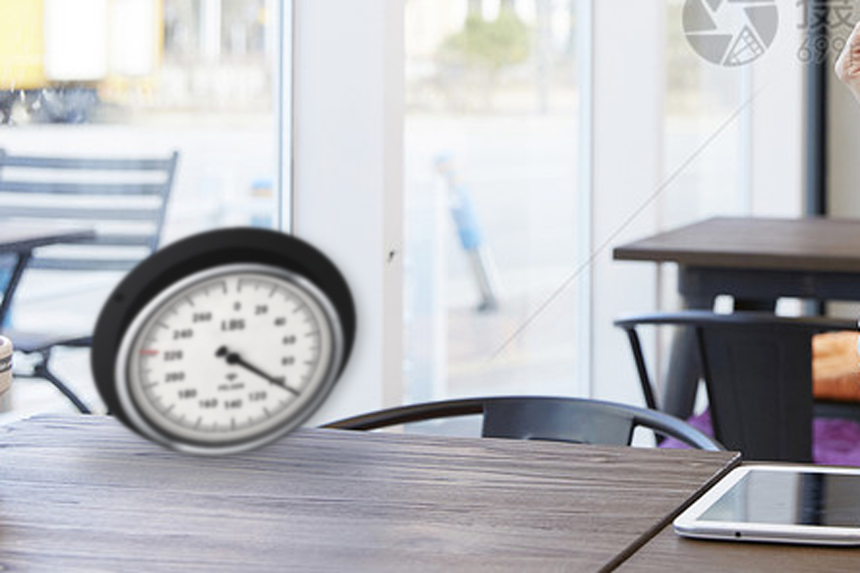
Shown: lb 100
